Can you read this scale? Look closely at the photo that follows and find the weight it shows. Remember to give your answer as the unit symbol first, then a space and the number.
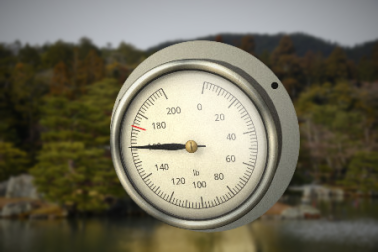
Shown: lb 160
